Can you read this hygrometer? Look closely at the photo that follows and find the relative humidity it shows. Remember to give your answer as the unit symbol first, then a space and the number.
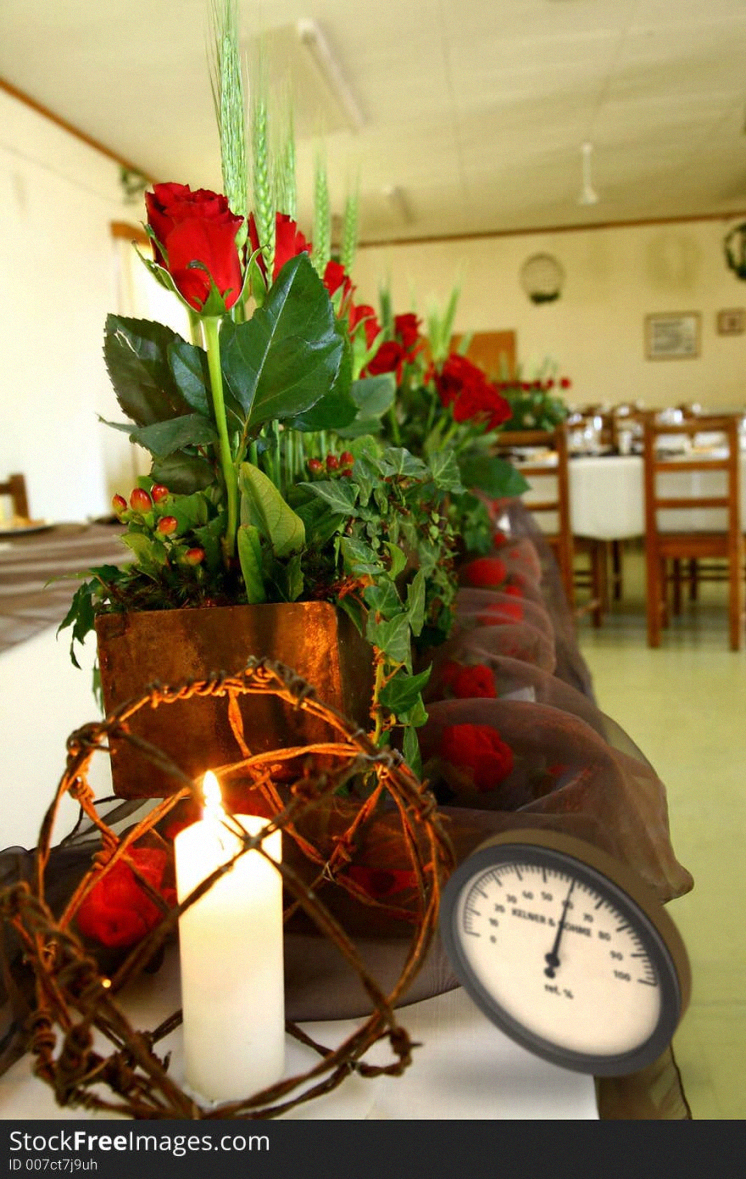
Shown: % 60
